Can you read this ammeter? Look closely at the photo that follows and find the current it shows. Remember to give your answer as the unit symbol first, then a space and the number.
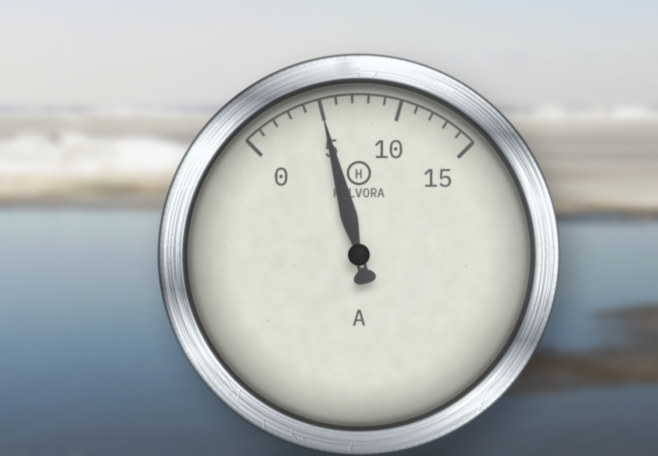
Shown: A 5
